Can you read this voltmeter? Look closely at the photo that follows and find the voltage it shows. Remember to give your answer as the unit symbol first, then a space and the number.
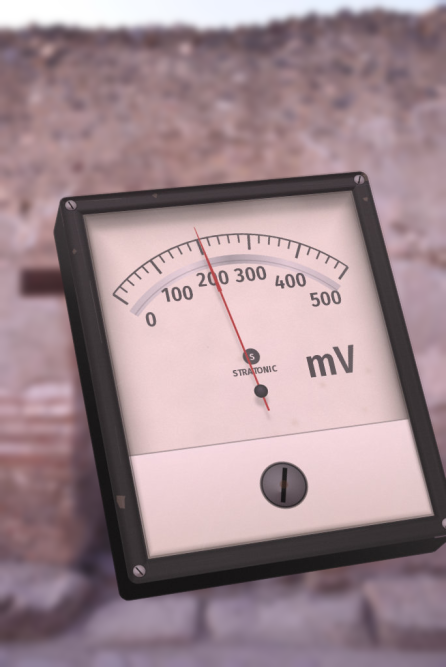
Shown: mV 200
